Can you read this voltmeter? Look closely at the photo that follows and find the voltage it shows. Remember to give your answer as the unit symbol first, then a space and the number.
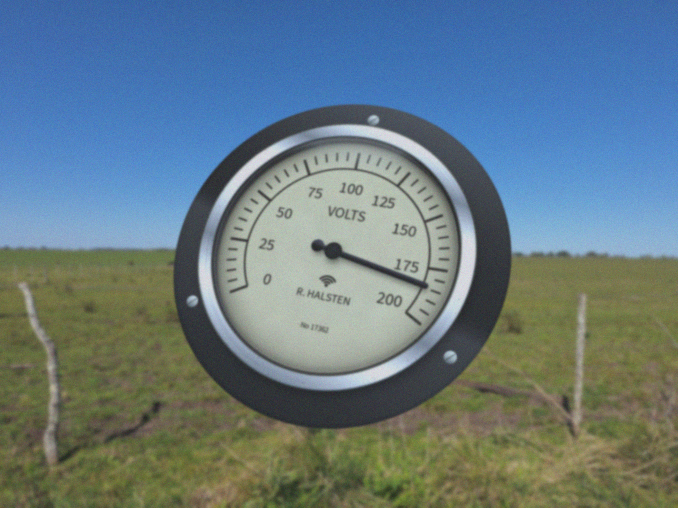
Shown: V 185
